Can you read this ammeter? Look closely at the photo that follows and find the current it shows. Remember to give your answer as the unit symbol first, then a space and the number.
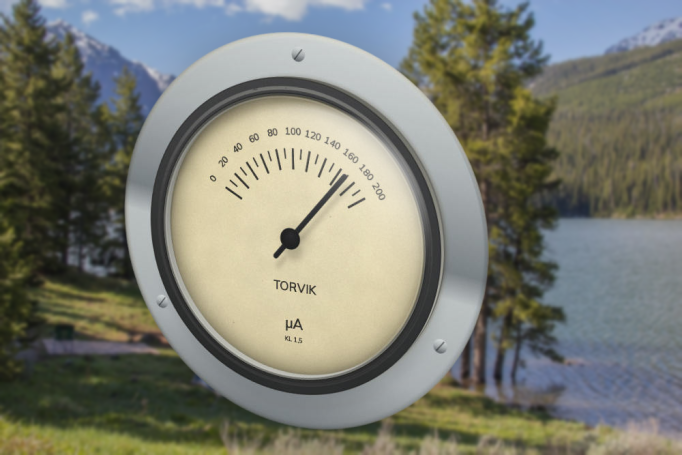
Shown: µA 170
